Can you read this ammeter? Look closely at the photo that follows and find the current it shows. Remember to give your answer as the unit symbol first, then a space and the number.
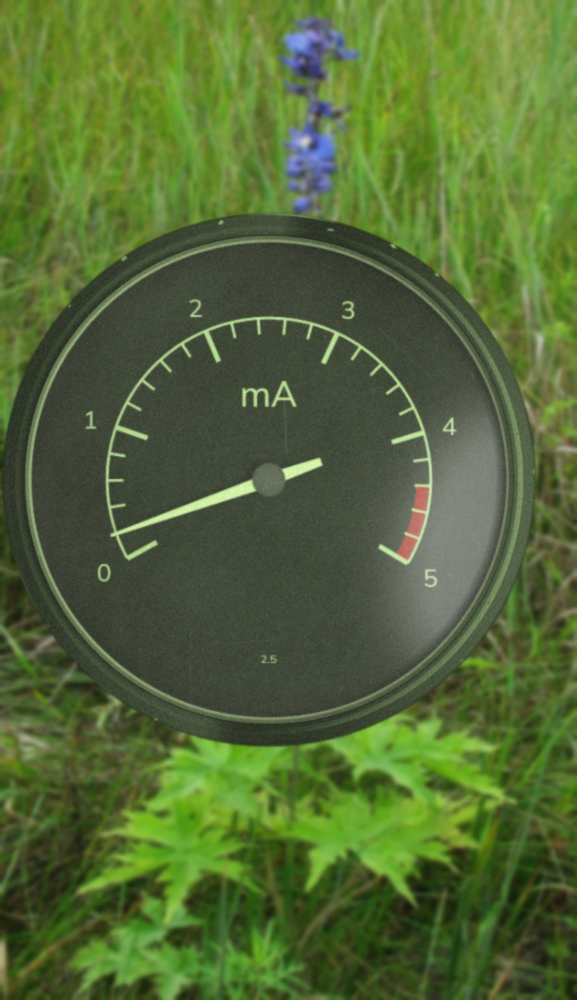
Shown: mA 0.2
